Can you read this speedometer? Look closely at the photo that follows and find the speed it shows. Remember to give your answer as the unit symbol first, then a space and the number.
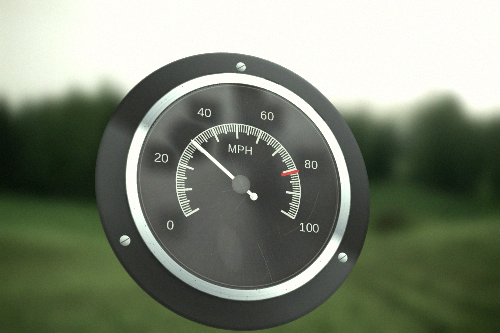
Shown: mph 30
